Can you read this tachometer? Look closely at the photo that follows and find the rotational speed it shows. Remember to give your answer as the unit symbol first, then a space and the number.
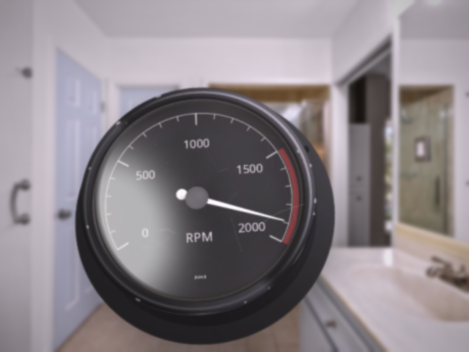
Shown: rpm 1900
